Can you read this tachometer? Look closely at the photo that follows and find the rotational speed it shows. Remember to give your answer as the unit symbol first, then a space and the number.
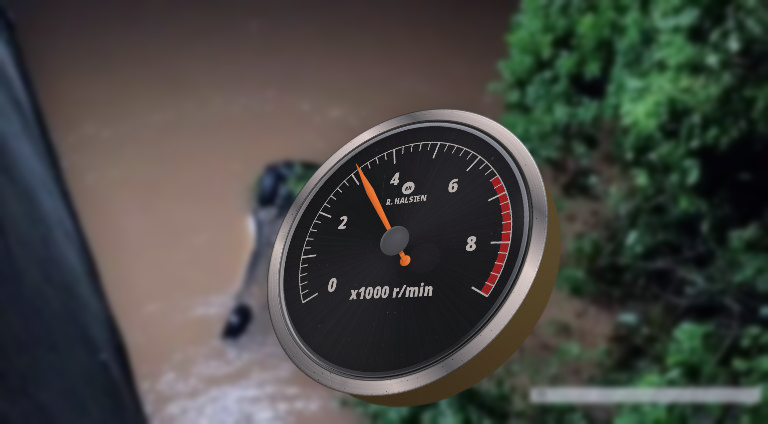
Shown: rpm 3200
